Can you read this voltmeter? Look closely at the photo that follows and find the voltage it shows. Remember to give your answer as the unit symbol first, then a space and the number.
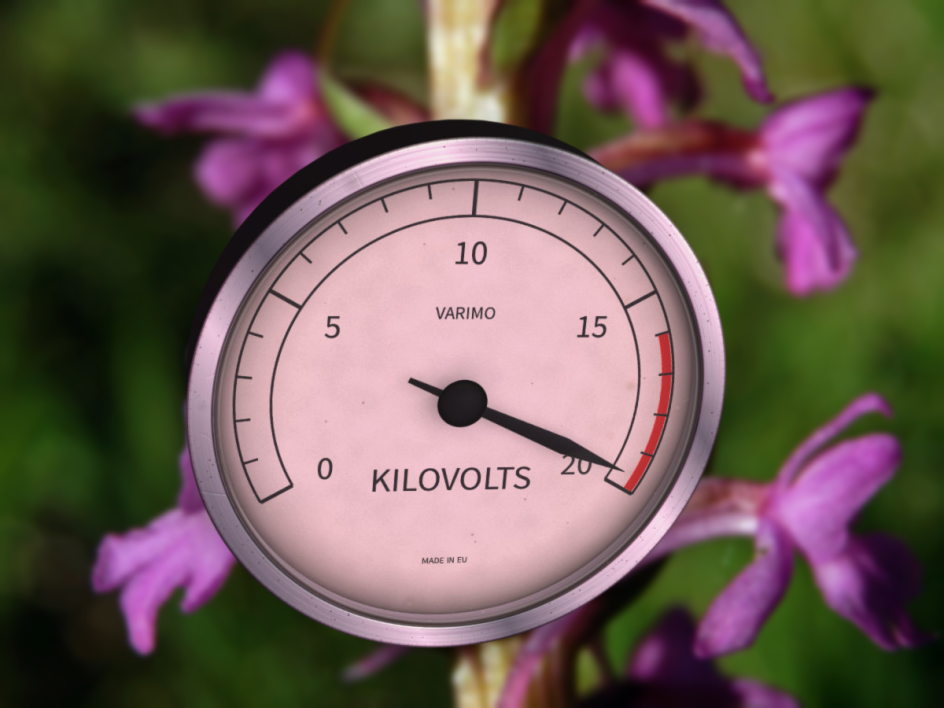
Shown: kV 19.5
